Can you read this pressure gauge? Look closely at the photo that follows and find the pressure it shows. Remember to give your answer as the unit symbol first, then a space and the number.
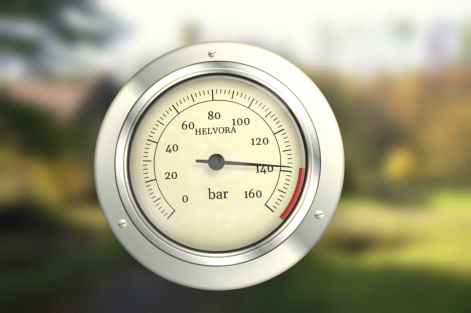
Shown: bar 138
